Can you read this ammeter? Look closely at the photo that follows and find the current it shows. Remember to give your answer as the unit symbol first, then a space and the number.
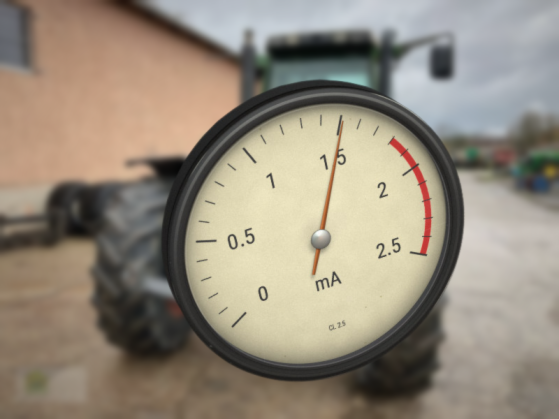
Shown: mA 1.5
